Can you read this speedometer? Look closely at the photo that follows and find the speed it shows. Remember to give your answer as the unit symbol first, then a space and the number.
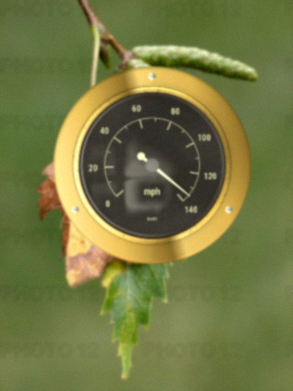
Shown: mph 135
